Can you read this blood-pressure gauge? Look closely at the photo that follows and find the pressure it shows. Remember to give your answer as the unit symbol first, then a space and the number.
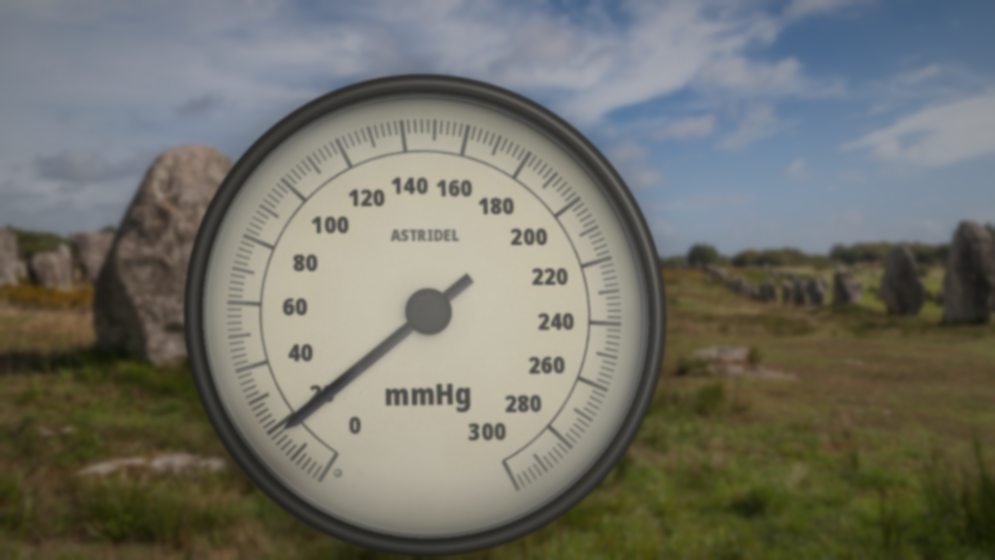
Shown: mmHg 18
